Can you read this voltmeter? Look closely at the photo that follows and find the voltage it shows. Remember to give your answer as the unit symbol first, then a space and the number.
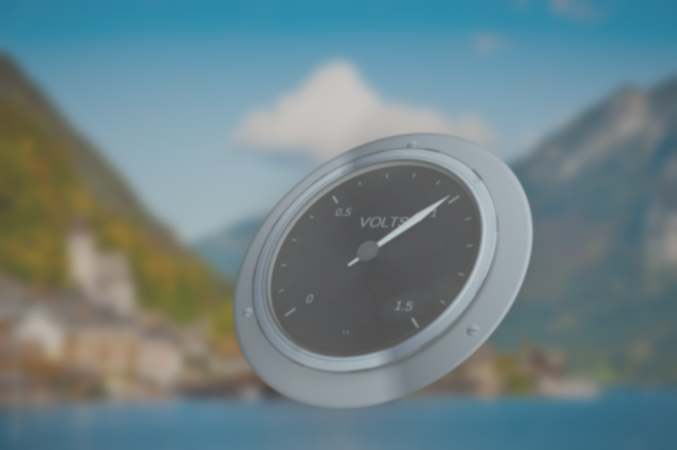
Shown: V 1
